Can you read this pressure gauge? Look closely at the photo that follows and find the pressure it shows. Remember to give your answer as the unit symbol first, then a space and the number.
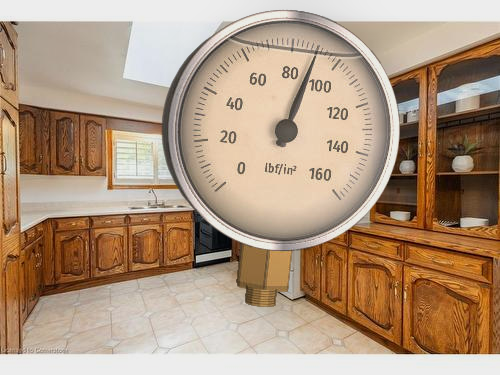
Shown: psi 90
